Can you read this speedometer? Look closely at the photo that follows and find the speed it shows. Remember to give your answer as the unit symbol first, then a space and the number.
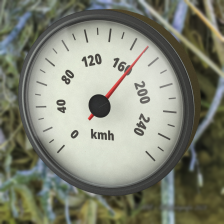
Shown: km/h 170
